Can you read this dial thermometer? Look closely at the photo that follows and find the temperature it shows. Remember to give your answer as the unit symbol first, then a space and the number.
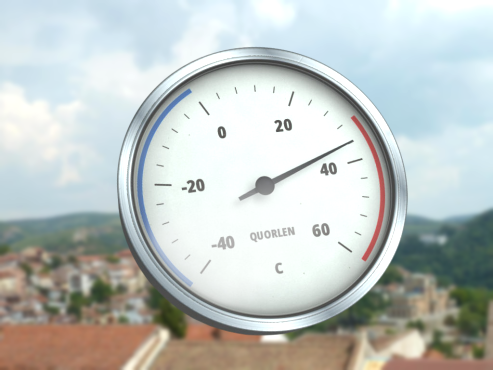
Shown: °C 36
